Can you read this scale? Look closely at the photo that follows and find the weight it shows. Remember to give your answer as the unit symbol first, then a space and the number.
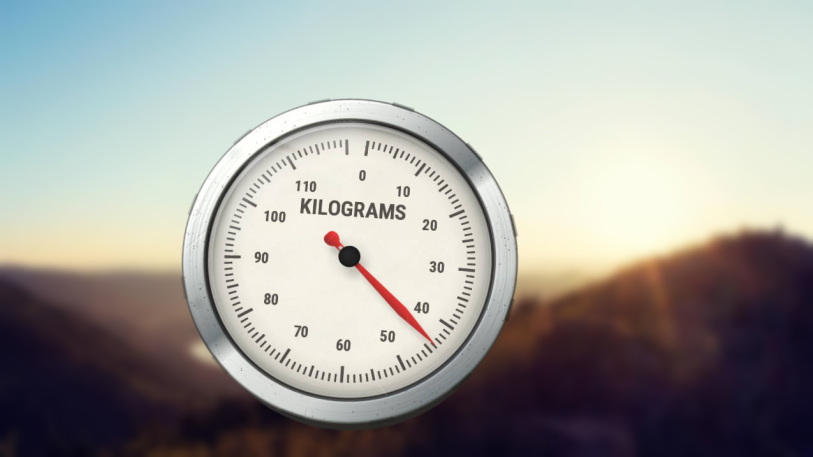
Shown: kg 44
